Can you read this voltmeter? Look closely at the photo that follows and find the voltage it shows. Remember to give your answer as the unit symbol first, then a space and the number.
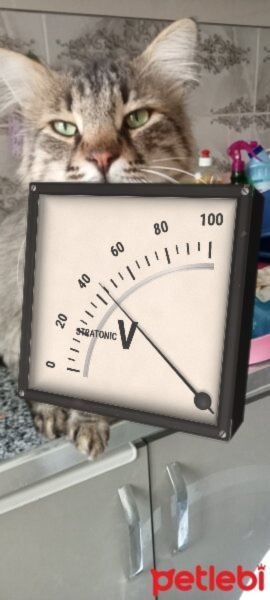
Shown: V 45
